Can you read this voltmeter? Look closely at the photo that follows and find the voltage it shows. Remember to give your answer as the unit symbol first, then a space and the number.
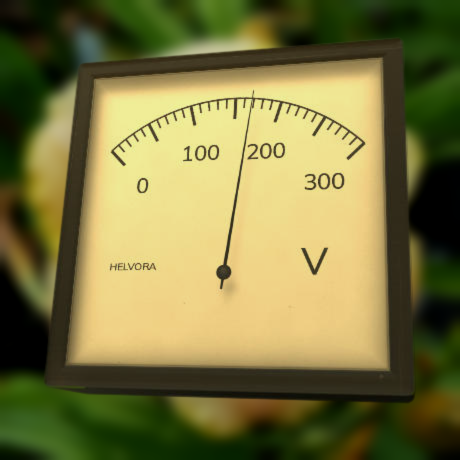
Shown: V 170
